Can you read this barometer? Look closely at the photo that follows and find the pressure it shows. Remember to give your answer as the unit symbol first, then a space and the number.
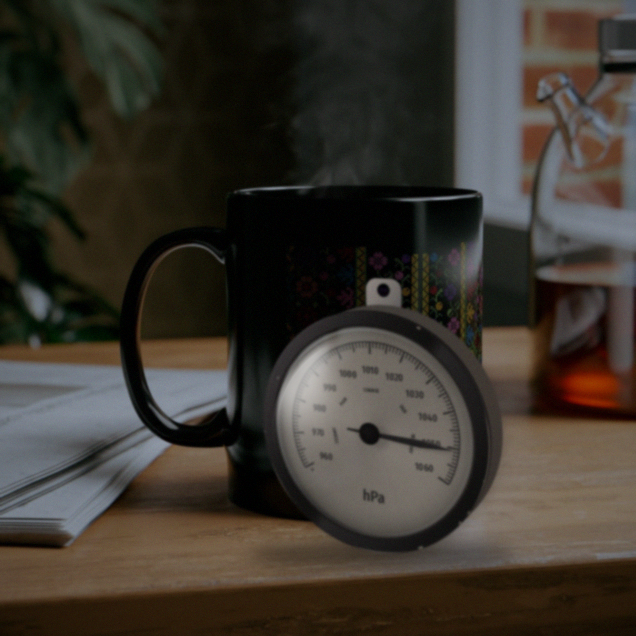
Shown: hPa 1050
